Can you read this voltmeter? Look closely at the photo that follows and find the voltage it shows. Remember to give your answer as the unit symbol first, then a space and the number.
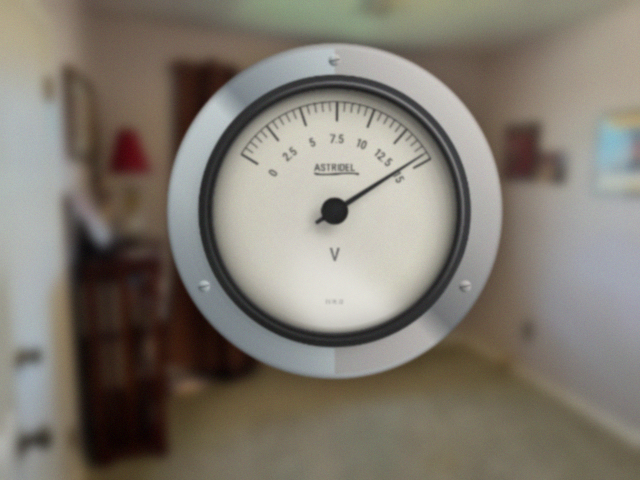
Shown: V 14.5
